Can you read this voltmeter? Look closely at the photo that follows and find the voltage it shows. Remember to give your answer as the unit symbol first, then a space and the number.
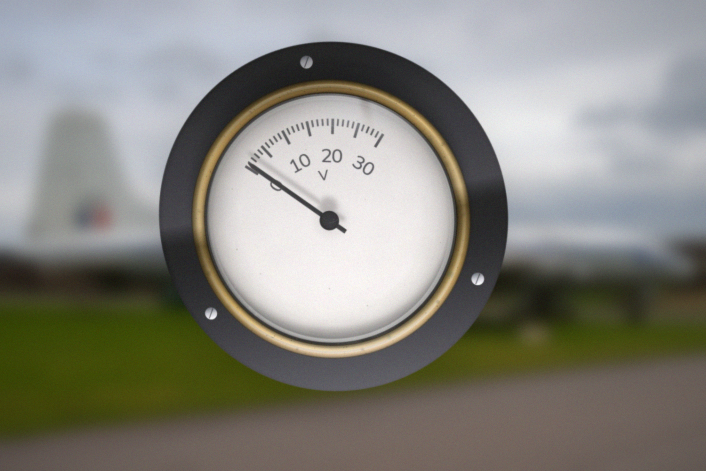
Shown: V 1
